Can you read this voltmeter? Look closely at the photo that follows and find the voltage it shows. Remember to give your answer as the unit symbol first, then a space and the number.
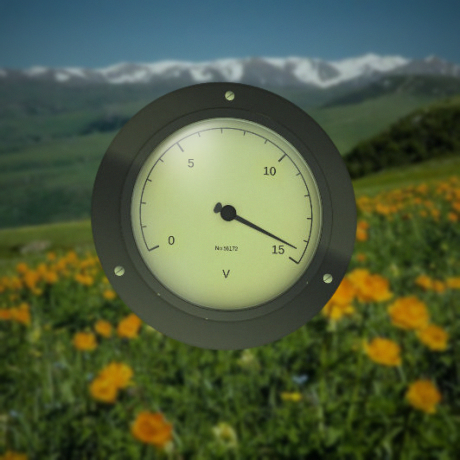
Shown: V 14.5
